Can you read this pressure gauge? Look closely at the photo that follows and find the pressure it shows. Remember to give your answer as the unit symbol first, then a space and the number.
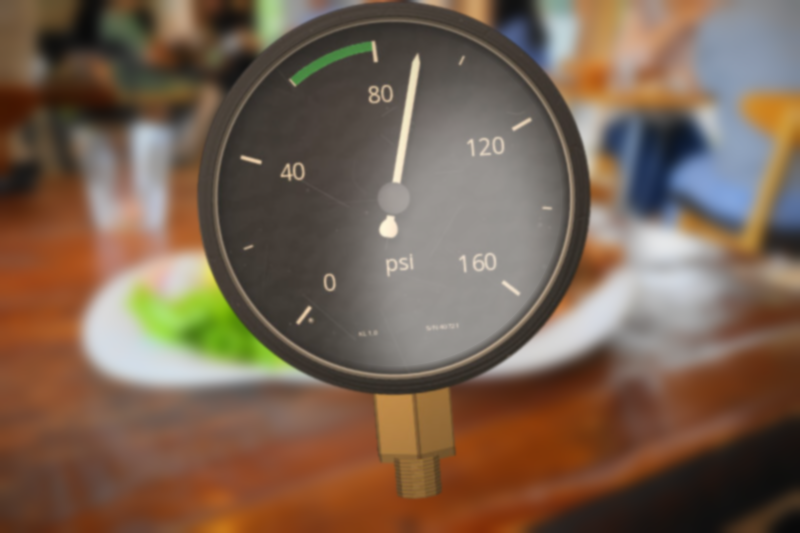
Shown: psi 90
